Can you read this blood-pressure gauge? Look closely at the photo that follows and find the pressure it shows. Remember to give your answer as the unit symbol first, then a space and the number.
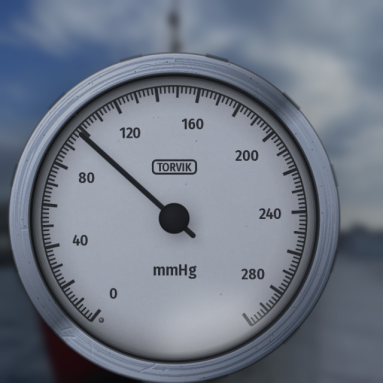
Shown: mmHg 98
